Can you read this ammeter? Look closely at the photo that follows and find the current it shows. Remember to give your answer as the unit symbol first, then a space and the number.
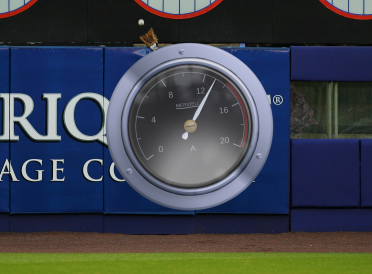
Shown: A 13
